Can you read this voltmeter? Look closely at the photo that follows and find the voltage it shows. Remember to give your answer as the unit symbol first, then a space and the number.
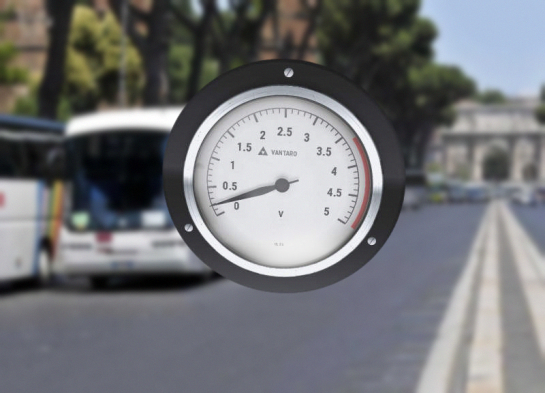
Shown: V 0.2
